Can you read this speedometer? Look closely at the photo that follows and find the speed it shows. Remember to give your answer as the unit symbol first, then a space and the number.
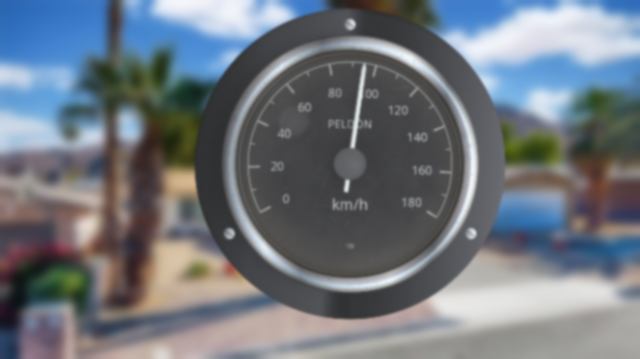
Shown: km/h 95
